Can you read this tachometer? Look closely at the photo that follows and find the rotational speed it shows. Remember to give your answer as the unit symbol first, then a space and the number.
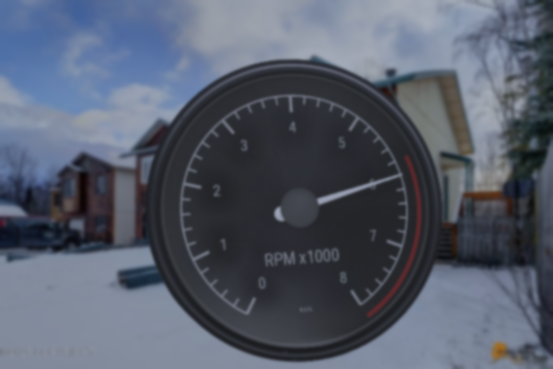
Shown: rpm 6000
